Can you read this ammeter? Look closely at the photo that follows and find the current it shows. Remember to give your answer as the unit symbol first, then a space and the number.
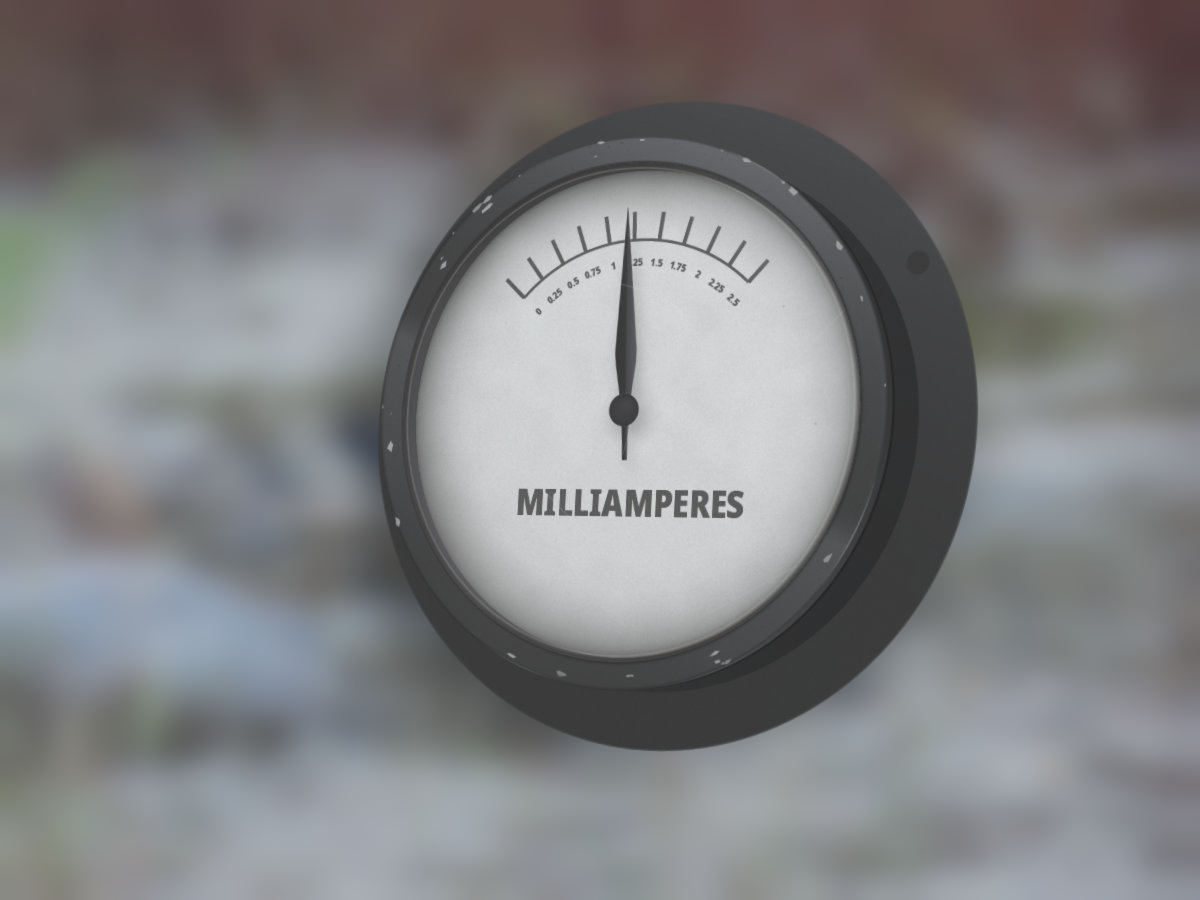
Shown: mA 1.25
